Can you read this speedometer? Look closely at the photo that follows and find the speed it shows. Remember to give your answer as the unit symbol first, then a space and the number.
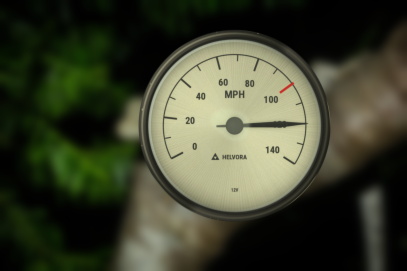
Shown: mph 120
